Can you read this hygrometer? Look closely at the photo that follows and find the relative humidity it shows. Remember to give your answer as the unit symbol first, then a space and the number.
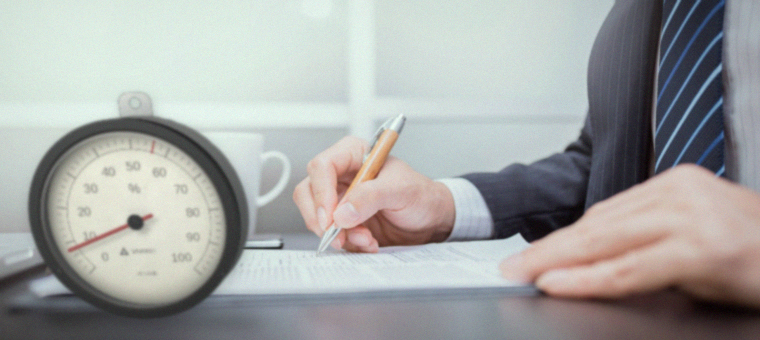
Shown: % 8
